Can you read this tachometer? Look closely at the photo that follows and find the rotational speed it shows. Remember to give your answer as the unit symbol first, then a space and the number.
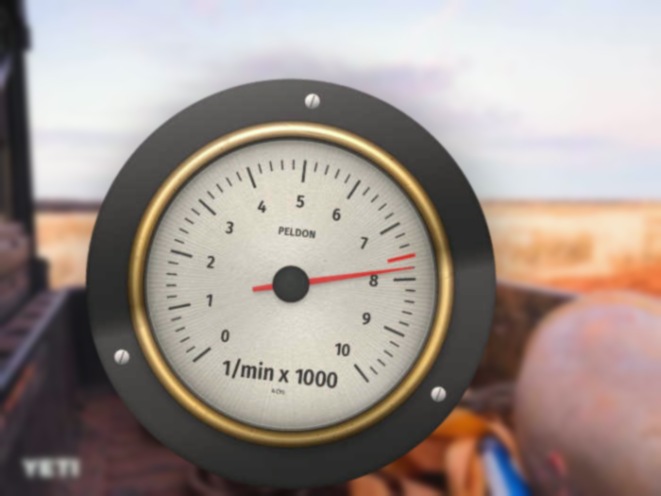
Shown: rpm 7800
